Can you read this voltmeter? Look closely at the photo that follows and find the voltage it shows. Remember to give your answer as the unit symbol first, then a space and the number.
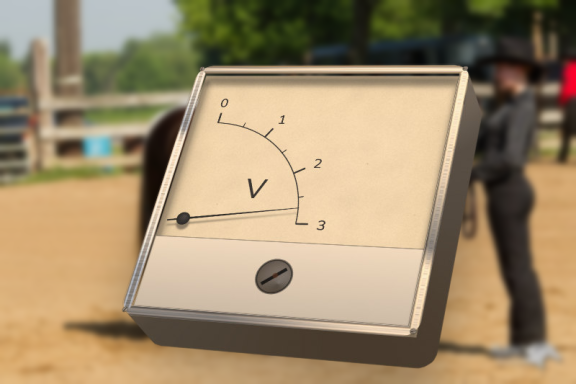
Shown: V 2.75
